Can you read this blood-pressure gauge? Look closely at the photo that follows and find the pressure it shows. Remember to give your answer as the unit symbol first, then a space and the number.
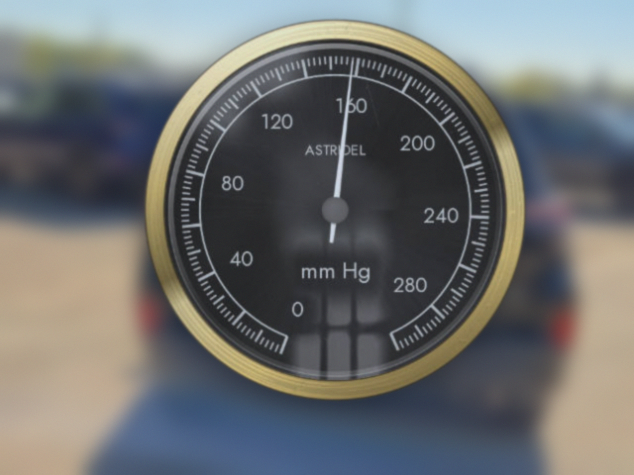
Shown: mmHg 158
